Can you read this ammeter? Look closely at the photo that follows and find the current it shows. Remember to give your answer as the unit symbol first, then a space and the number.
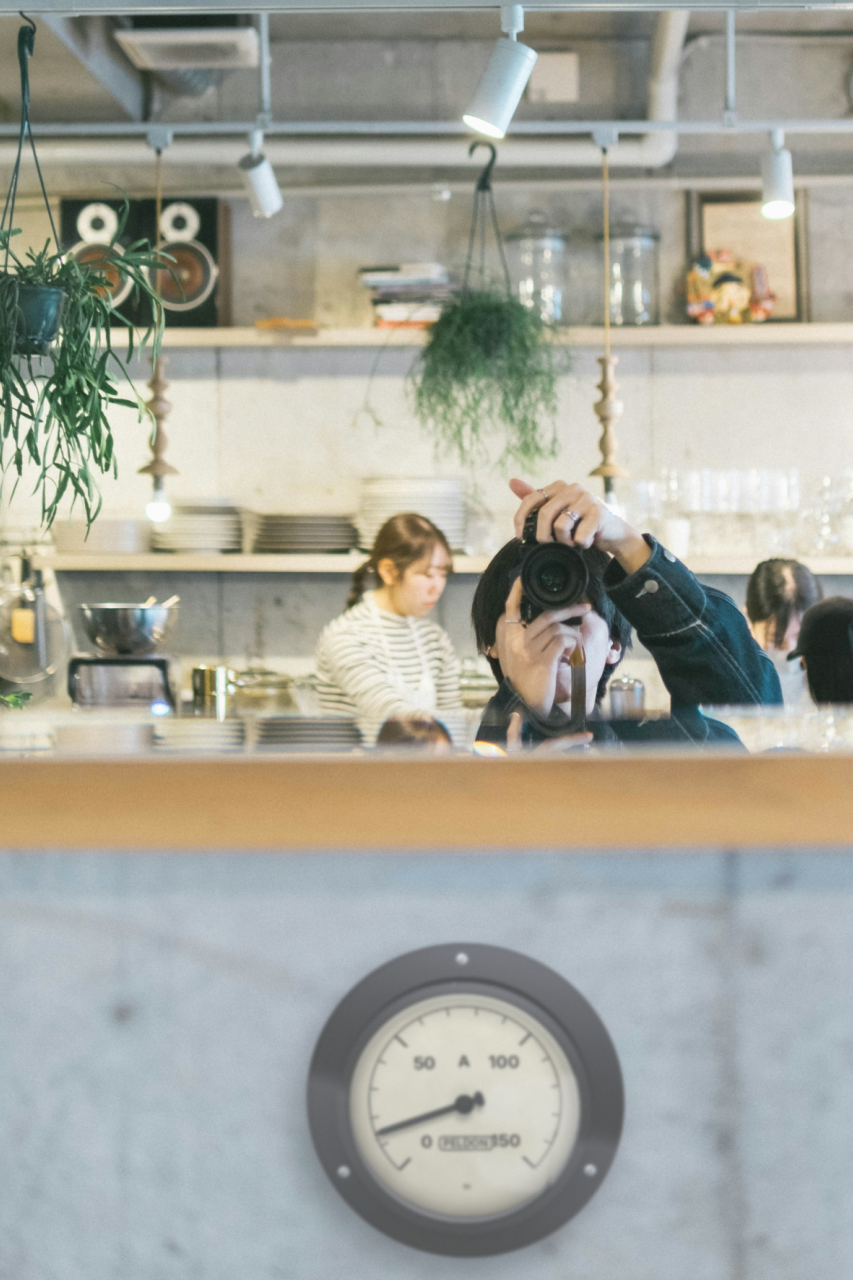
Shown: A 15
